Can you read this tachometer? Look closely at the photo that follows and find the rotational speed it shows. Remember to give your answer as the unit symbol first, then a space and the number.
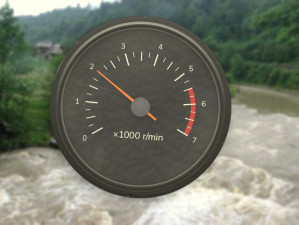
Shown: rpm 2000
